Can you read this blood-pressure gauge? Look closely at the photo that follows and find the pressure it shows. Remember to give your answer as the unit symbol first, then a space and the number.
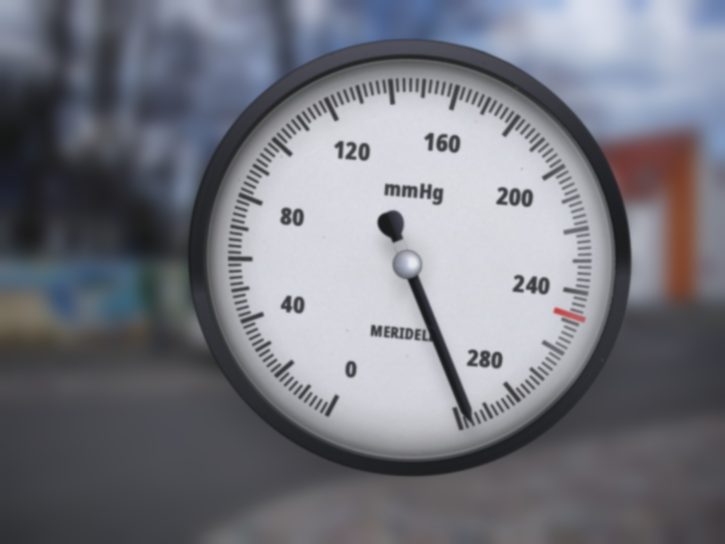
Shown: mmHg 296
